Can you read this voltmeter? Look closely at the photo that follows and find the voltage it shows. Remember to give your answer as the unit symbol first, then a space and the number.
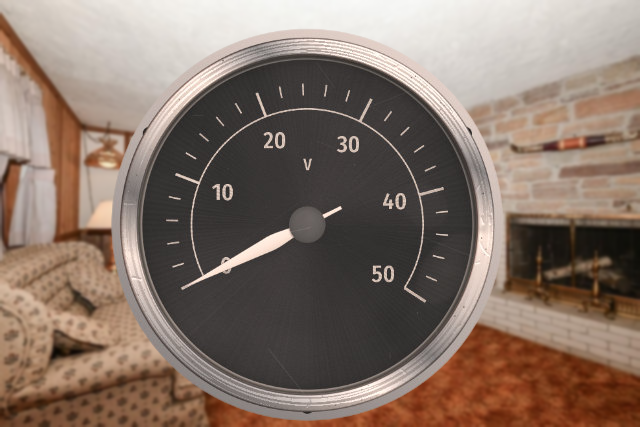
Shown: V 0
